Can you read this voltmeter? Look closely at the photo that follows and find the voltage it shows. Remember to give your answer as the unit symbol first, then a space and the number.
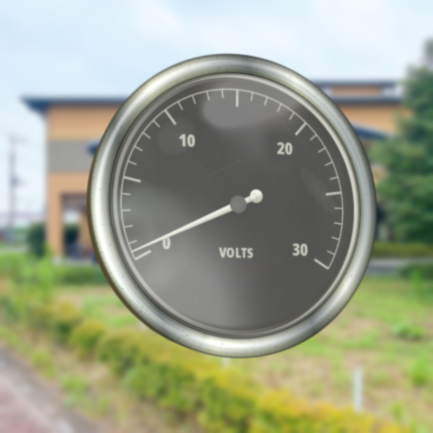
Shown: V 0.5
